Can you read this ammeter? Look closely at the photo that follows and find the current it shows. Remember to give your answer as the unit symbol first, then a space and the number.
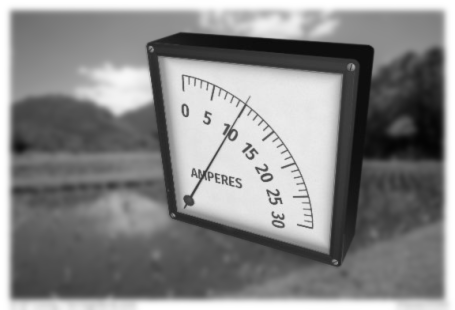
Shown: A 10
